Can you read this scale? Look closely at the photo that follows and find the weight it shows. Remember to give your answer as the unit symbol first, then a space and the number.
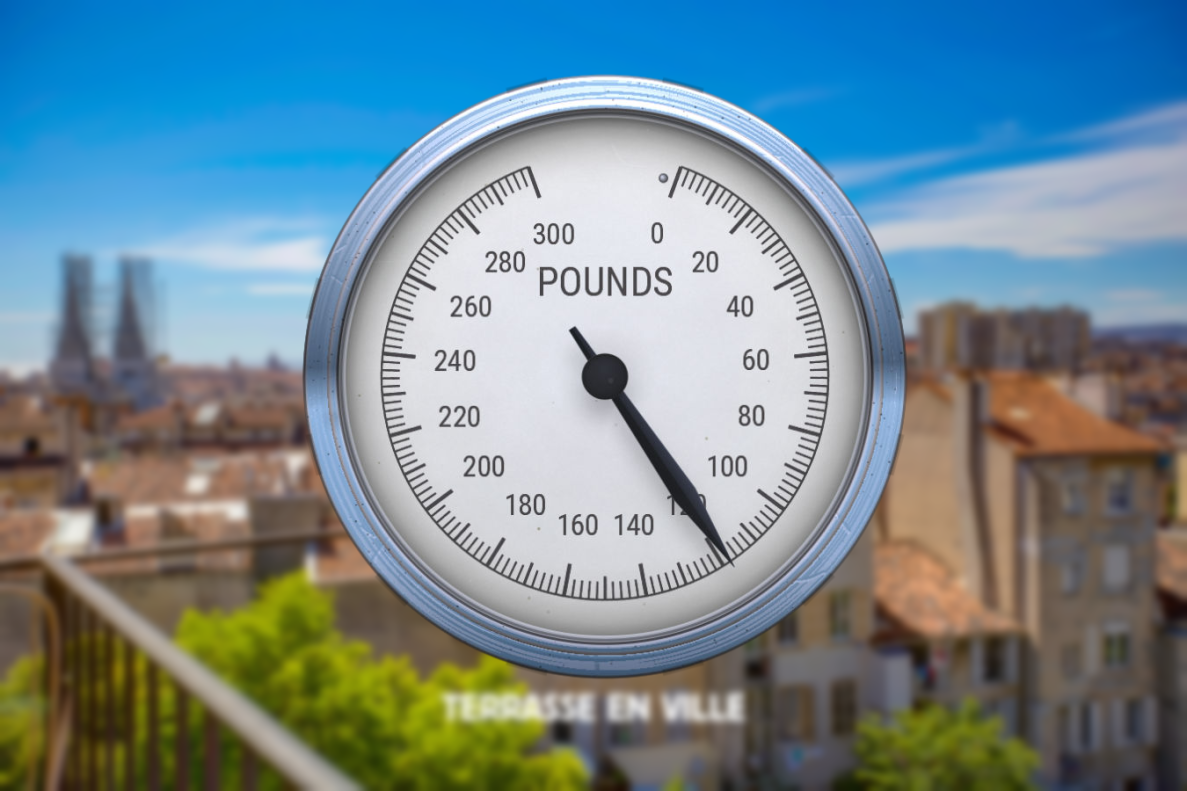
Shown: lb 118
